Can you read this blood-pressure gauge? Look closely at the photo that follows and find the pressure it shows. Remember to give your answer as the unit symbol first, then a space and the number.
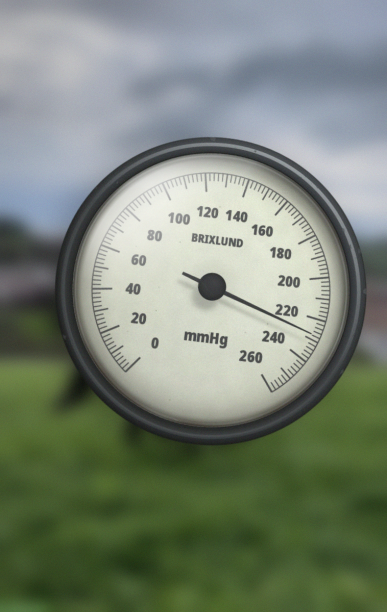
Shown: mmHg 228
